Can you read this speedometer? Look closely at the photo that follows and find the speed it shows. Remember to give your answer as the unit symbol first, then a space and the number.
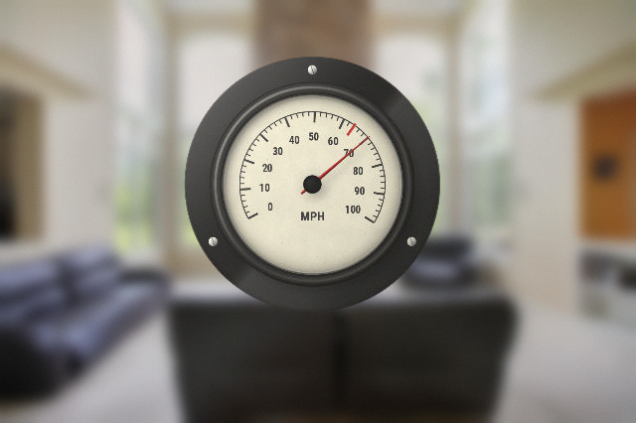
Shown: mph 70
